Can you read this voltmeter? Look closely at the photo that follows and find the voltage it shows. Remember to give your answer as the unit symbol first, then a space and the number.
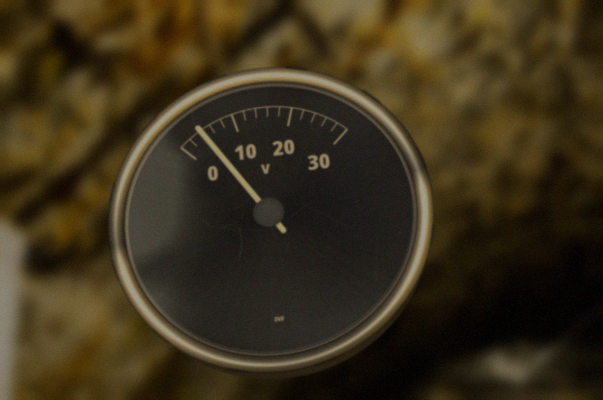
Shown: V 4
